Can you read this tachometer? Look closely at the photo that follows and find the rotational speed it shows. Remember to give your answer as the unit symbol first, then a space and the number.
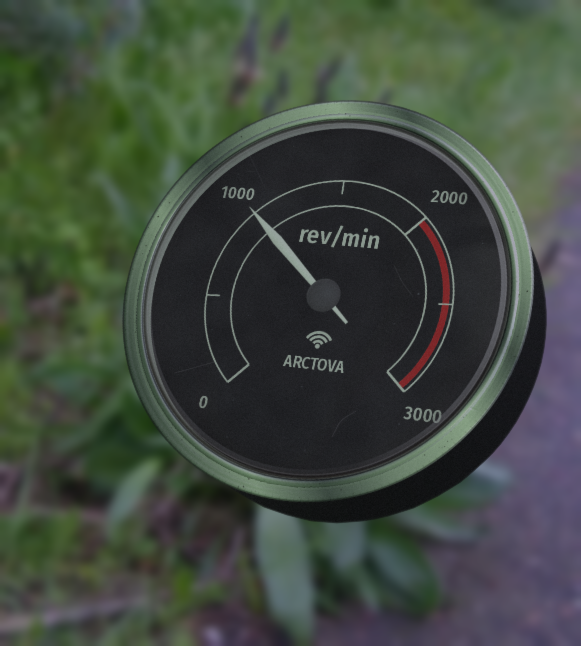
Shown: rpm 1000
